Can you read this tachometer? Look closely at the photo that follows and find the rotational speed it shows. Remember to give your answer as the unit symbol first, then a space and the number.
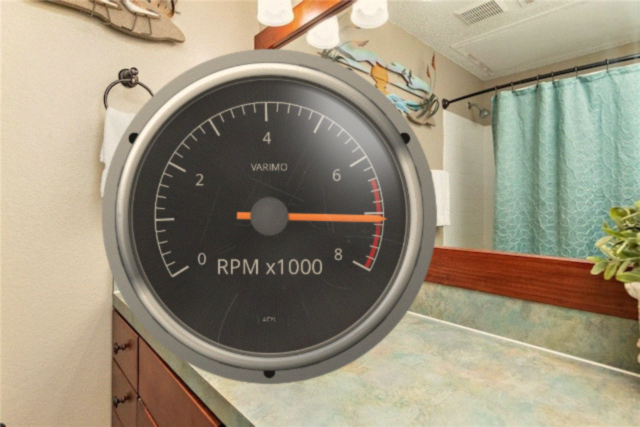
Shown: rpm 7100
